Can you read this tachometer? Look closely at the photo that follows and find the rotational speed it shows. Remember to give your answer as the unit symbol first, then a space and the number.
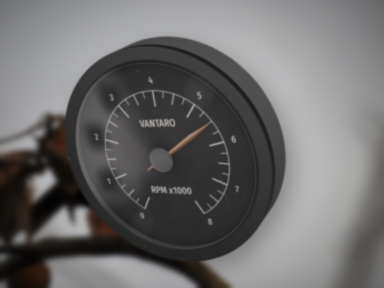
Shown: rpm 5500
